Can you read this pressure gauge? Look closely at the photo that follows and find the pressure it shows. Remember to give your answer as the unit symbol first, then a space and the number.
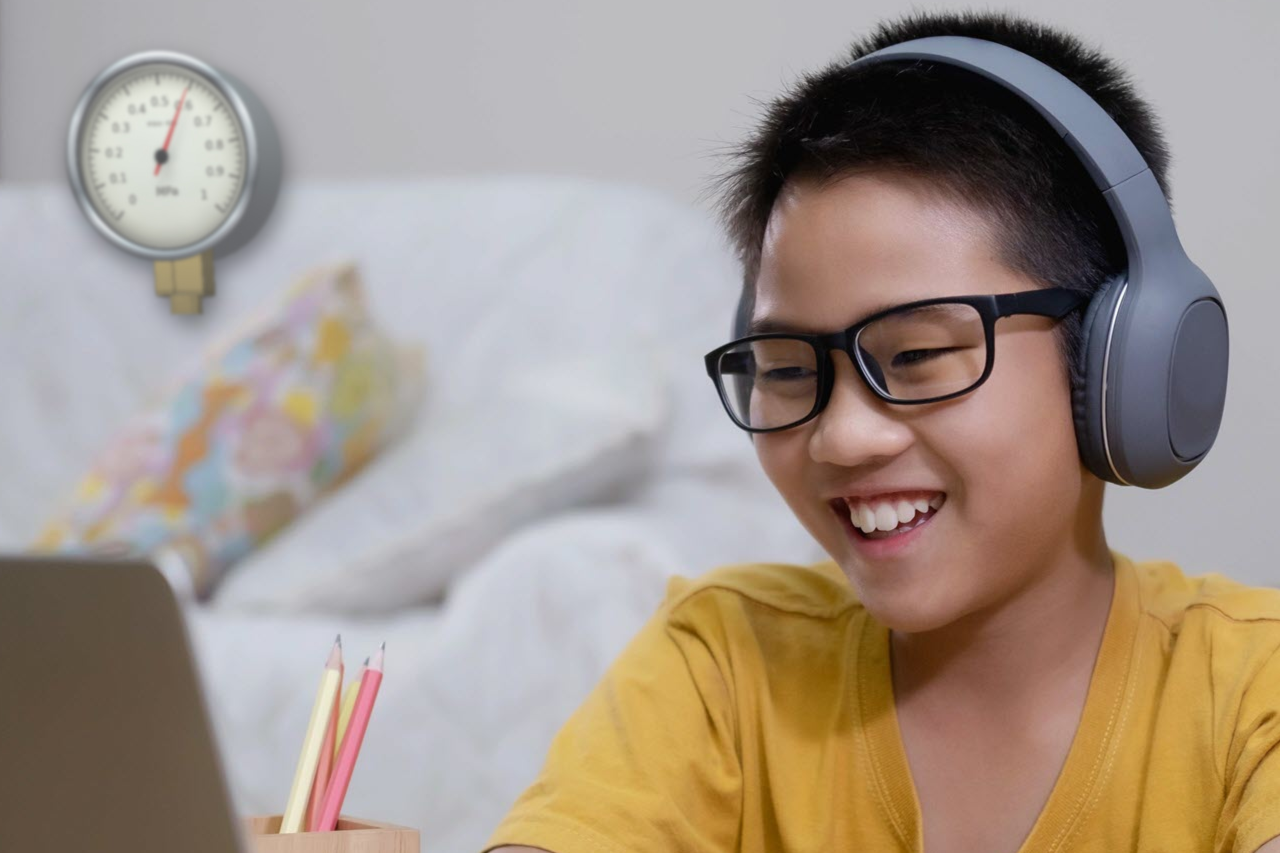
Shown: MPa 0.6
